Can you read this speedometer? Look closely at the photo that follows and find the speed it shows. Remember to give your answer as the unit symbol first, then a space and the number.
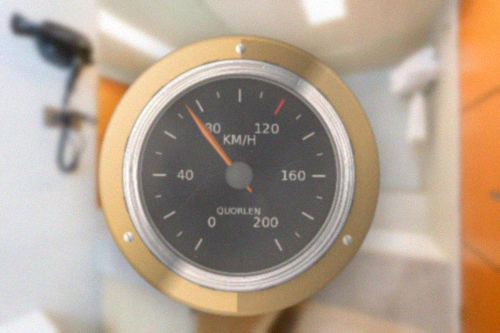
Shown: km/h 75
